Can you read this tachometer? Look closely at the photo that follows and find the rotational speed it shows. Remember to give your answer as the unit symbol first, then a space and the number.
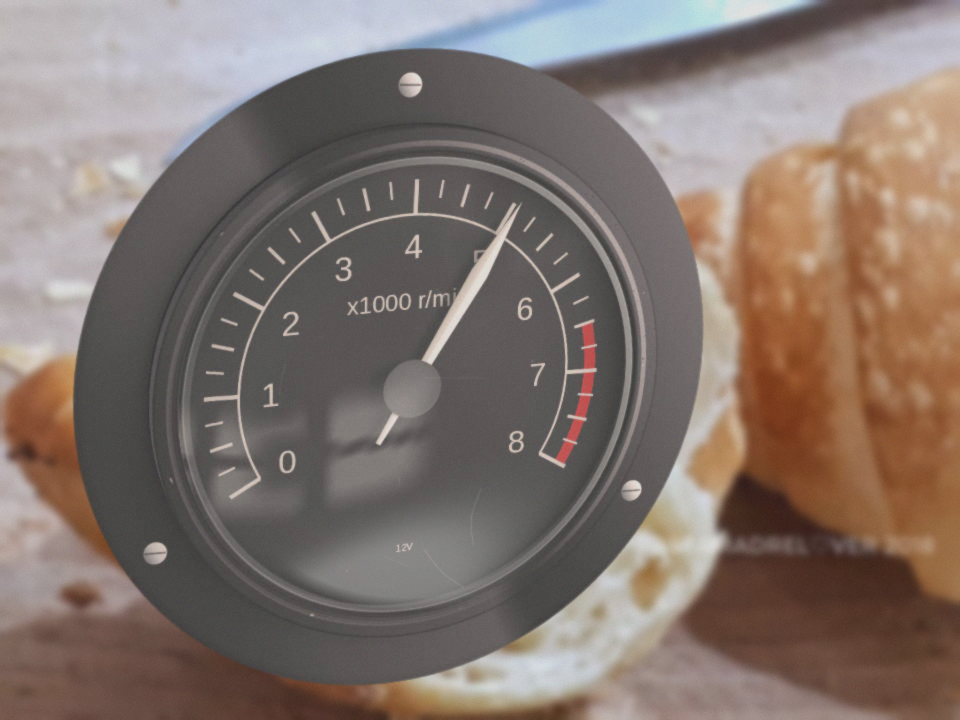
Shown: rpm 5000
